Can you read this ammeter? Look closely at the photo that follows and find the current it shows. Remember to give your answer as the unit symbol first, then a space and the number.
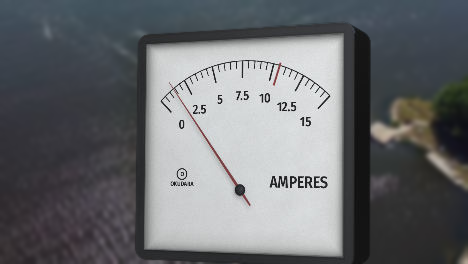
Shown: A 1.5
